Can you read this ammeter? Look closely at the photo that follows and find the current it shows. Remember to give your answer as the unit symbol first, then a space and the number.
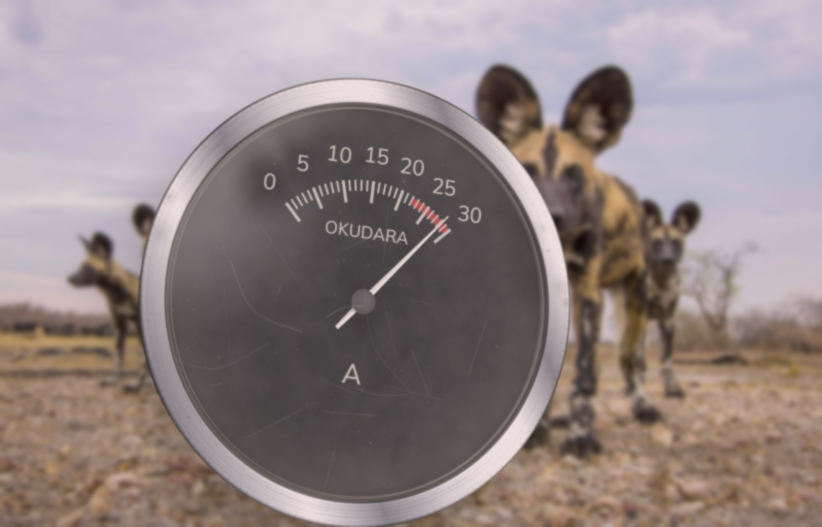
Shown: A 28
